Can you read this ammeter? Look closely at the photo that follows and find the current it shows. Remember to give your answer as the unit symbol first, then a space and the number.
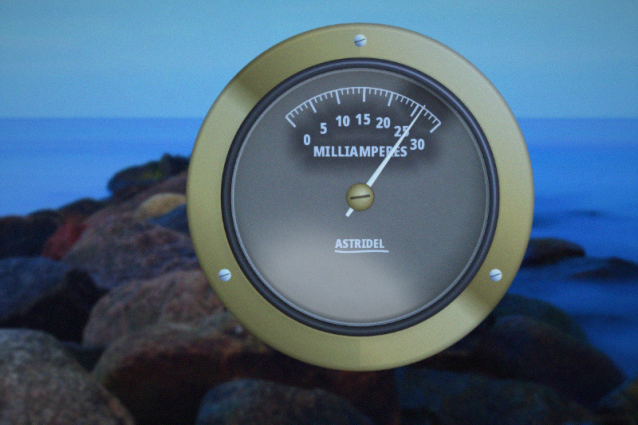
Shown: mA 26
